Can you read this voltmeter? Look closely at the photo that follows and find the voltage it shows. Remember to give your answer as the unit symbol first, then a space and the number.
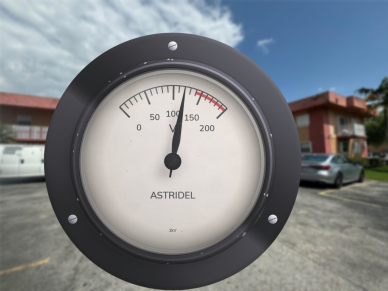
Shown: V 120
